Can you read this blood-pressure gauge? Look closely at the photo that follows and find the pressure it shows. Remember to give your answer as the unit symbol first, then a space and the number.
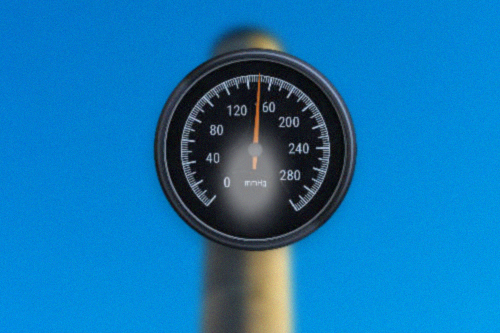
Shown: mmHg 150
